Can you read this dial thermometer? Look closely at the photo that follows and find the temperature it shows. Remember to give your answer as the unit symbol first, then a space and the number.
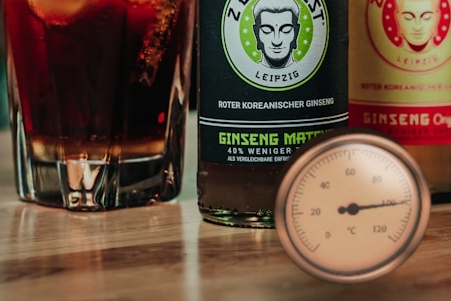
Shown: °C 100
